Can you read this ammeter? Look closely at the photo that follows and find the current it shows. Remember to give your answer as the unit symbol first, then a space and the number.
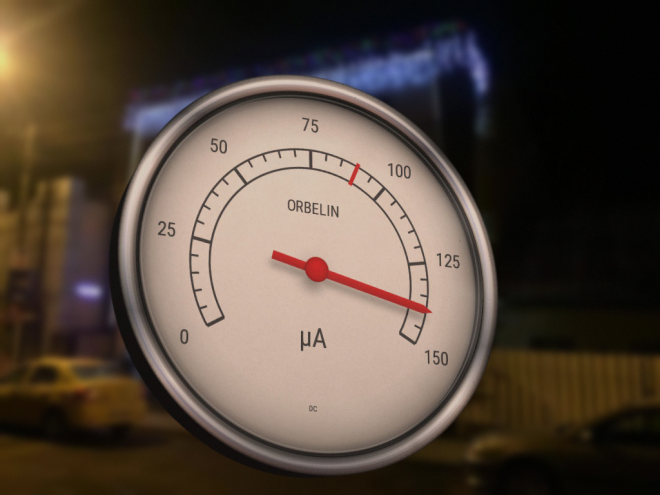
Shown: µA 140
